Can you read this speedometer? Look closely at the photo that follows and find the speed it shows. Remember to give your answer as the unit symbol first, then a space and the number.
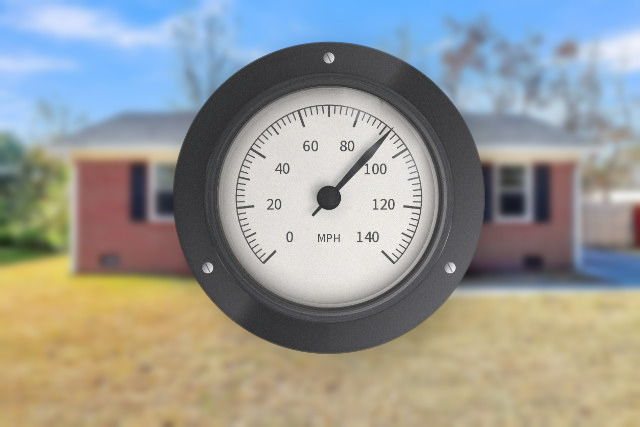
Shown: mph 92
